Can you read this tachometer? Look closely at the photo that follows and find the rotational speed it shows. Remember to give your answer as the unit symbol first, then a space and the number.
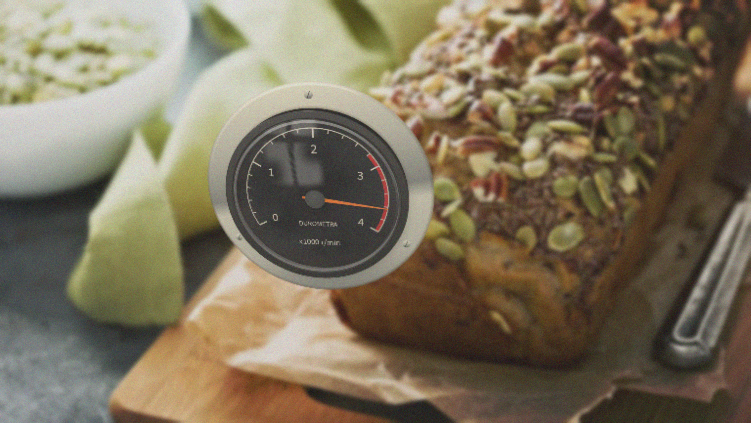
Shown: rpm 3600
